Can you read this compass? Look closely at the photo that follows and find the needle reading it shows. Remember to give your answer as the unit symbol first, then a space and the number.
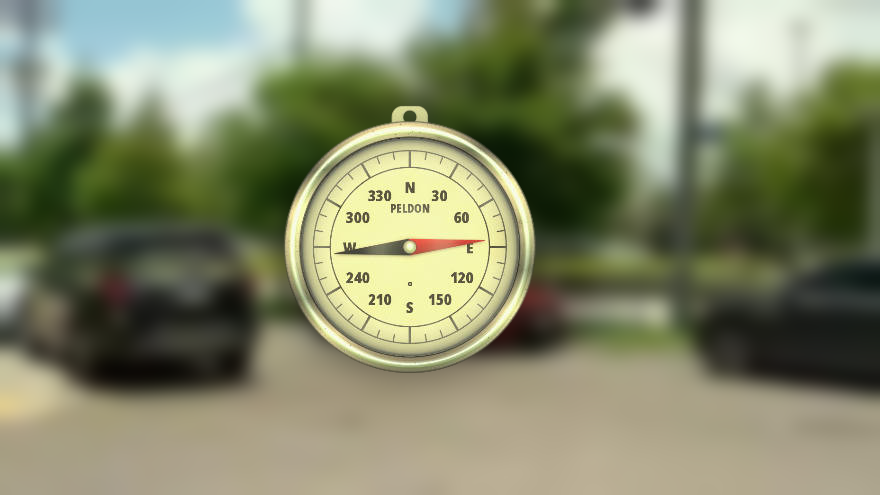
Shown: ° 85
